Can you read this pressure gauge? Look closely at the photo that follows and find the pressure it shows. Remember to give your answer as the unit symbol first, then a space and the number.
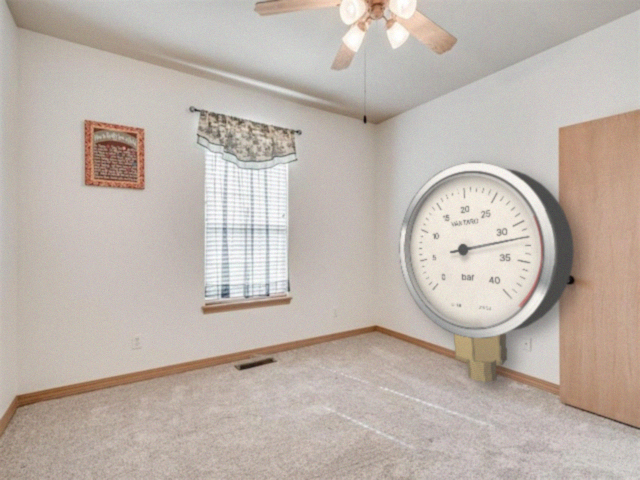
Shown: bar 32
